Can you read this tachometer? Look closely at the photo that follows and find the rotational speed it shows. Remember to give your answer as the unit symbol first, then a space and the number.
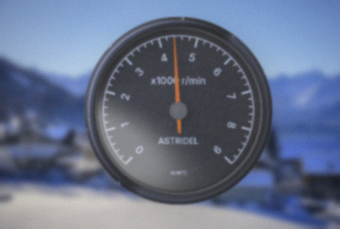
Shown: rpm 4400
